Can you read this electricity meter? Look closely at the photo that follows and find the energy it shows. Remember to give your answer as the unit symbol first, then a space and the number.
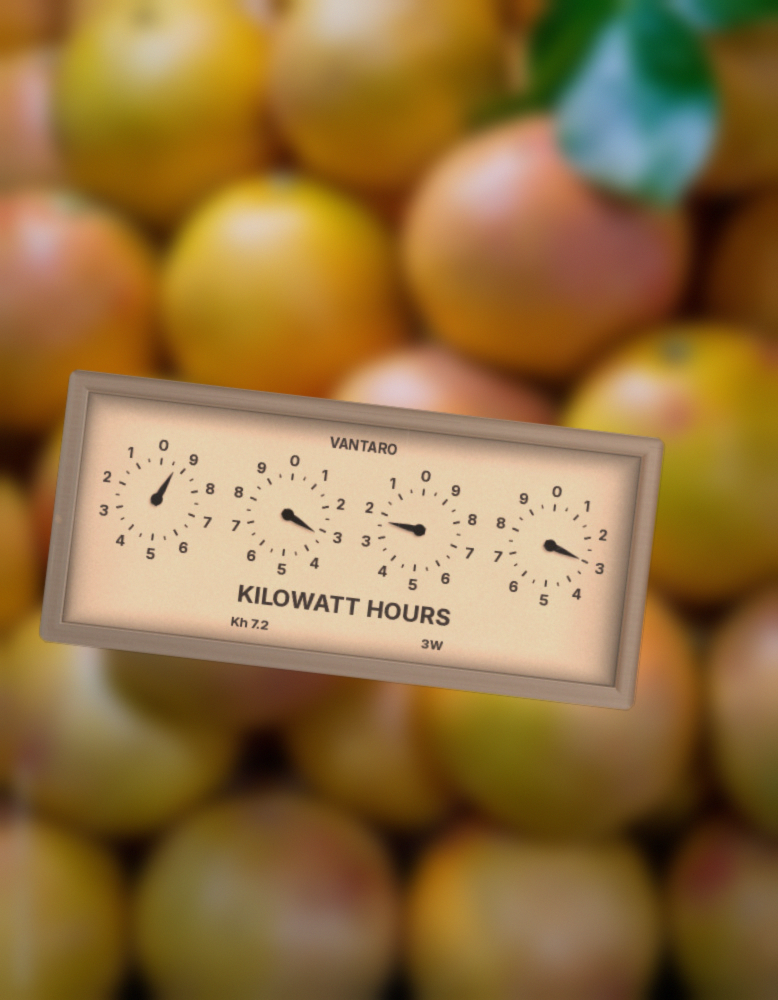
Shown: kWh 9323
